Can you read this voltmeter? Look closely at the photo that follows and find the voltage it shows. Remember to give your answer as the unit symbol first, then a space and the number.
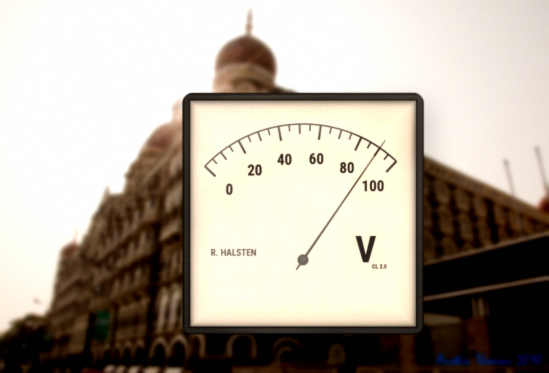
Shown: V 90
